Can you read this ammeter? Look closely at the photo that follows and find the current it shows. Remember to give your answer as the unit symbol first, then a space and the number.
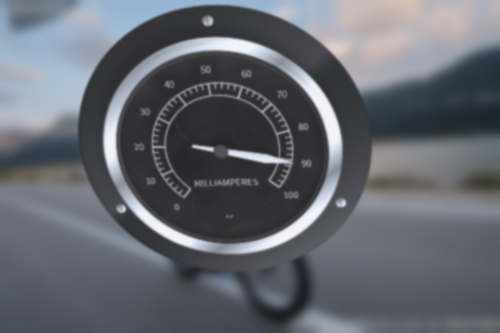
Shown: mA 90
